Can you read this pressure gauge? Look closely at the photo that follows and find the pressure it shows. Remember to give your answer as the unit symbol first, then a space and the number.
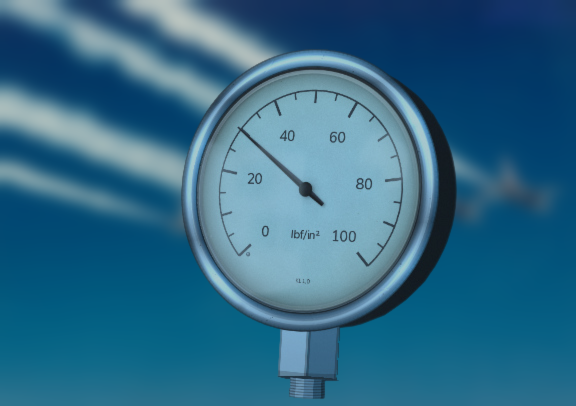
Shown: psi 30
